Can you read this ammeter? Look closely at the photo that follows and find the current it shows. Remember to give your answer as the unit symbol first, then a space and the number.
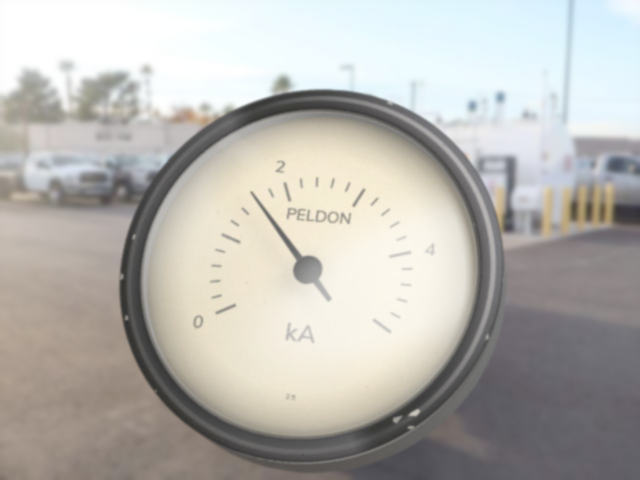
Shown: kA 1.6
